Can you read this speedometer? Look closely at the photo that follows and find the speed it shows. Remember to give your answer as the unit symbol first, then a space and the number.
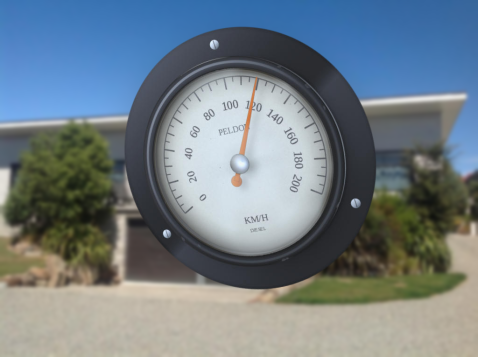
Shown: km/h 120
